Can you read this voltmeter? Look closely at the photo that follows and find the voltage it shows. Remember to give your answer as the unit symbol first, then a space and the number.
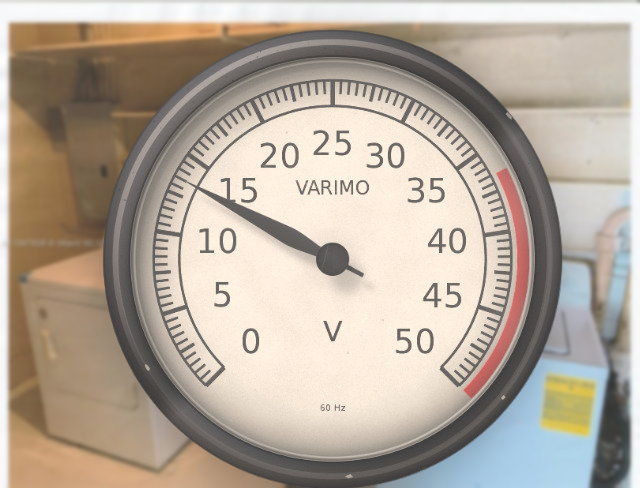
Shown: V 13.5
